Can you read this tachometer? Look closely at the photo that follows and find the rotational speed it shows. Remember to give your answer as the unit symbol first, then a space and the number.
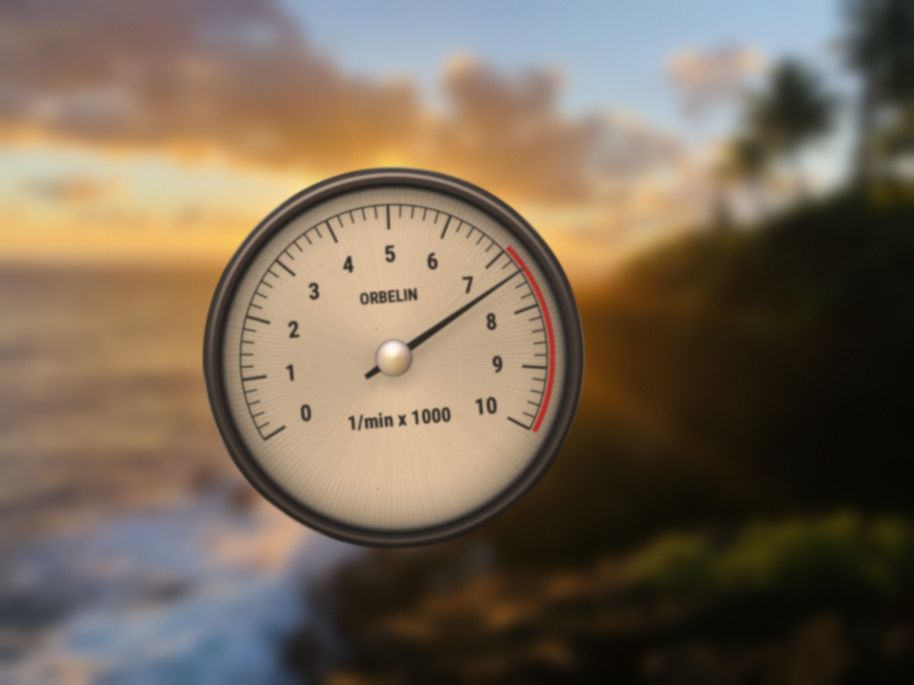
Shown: rpm 7400
